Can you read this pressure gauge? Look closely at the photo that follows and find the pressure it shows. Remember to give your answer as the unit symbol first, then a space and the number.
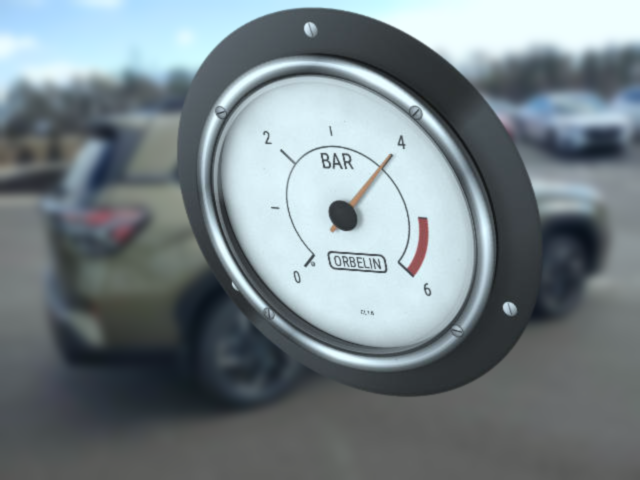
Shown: bar 4
